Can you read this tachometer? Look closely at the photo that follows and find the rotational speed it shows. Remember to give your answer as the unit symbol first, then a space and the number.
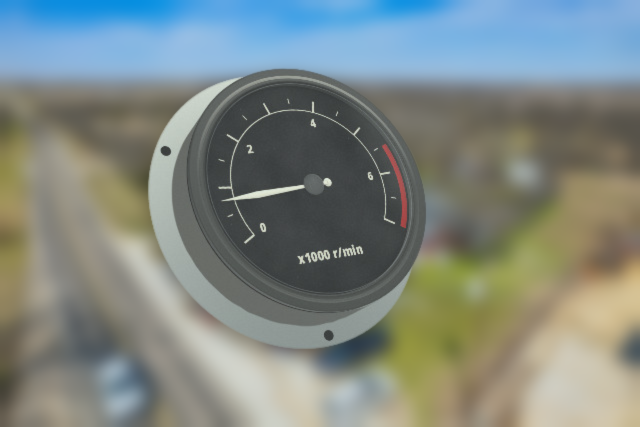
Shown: rpm 750
